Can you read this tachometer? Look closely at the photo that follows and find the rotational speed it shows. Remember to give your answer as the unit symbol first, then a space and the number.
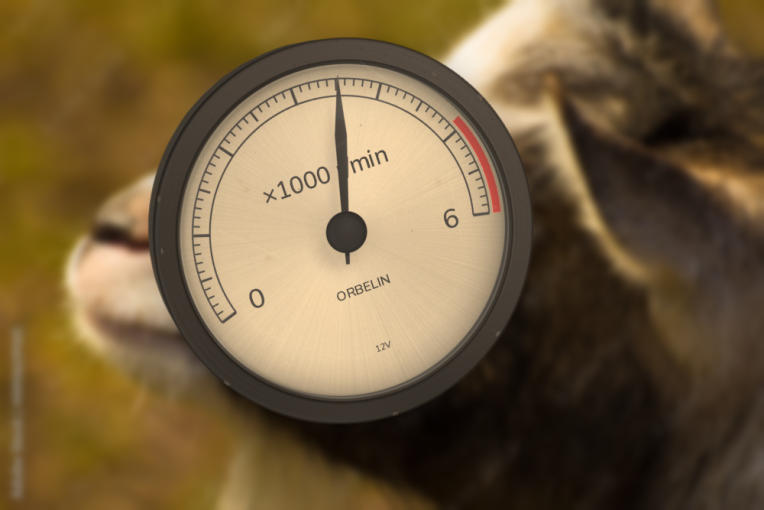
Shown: rpm 3500
